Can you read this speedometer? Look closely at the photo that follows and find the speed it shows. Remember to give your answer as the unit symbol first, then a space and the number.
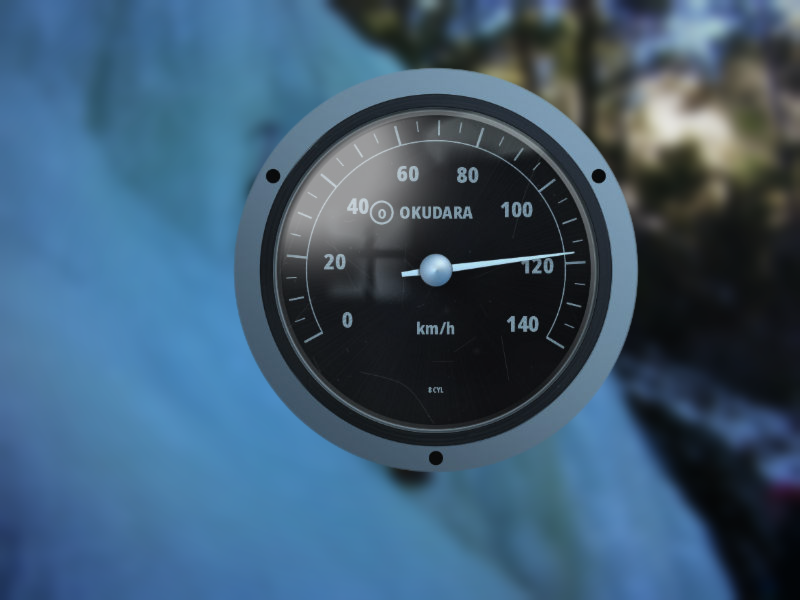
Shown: km/h 117.5
